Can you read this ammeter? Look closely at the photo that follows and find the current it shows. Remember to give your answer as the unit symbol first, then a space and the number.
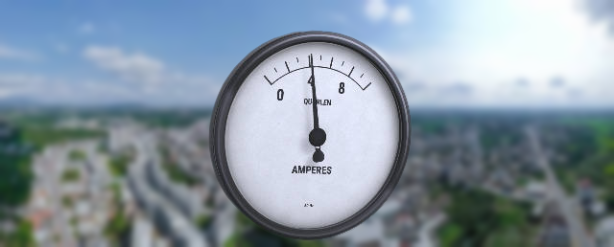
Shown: A 4
